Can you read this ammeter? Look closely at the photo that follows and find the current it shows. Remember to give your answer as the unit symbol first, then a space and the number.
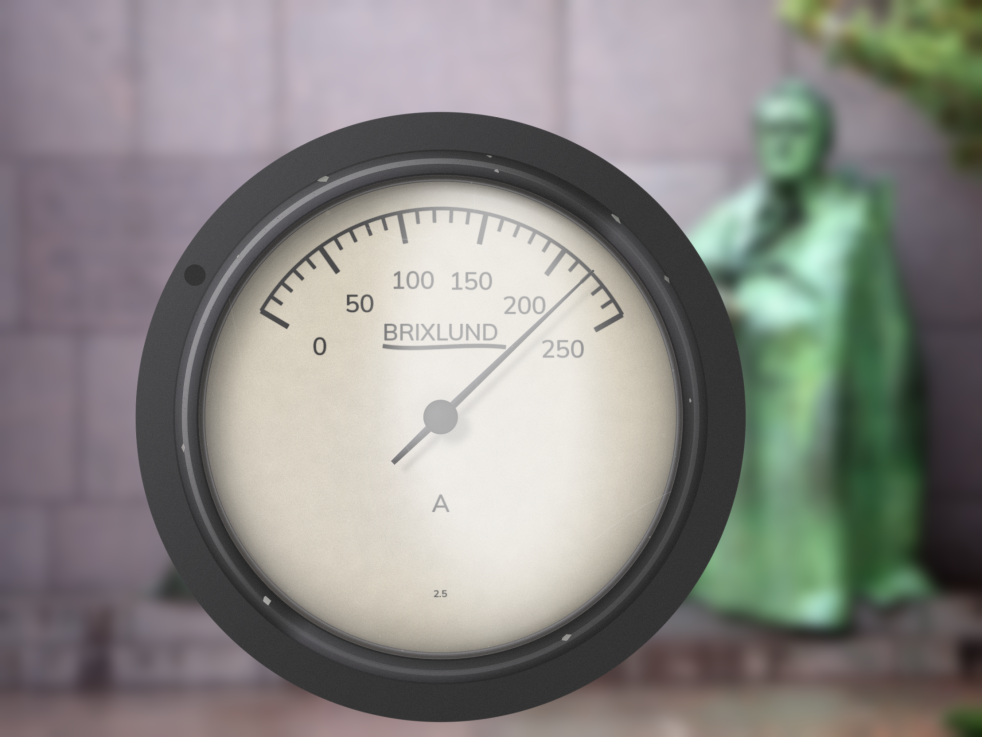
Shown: A 220
